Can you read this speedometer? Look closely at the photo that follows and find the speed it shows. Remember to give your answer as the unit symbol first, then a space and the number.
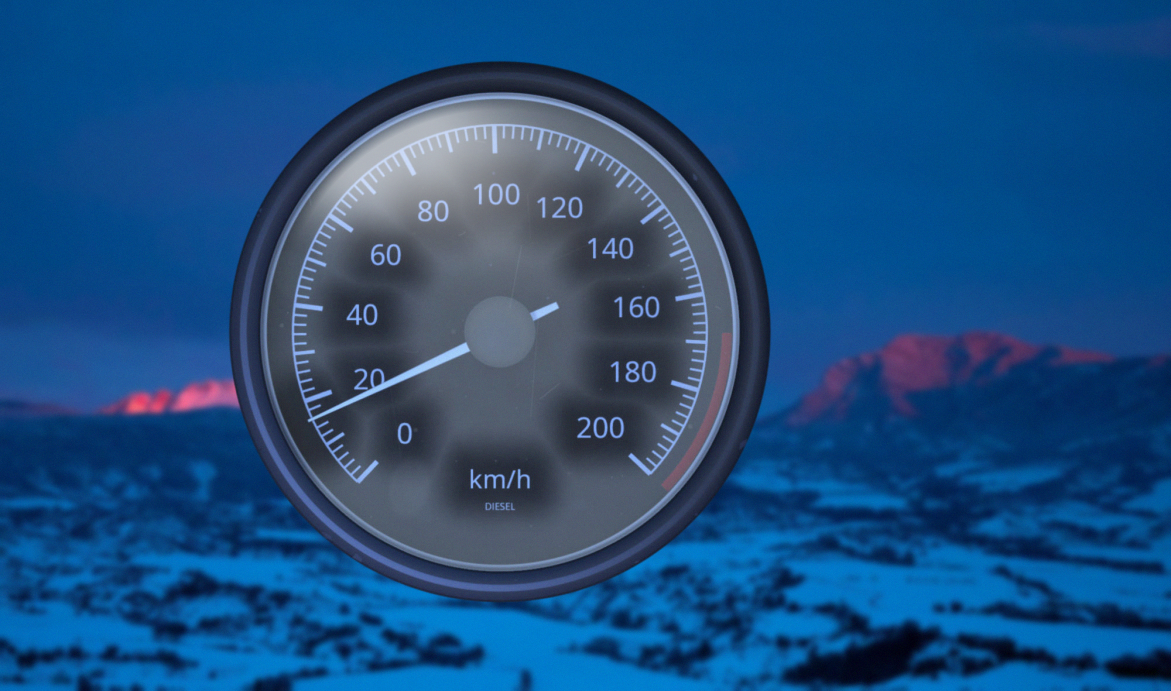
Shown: km/h 16
